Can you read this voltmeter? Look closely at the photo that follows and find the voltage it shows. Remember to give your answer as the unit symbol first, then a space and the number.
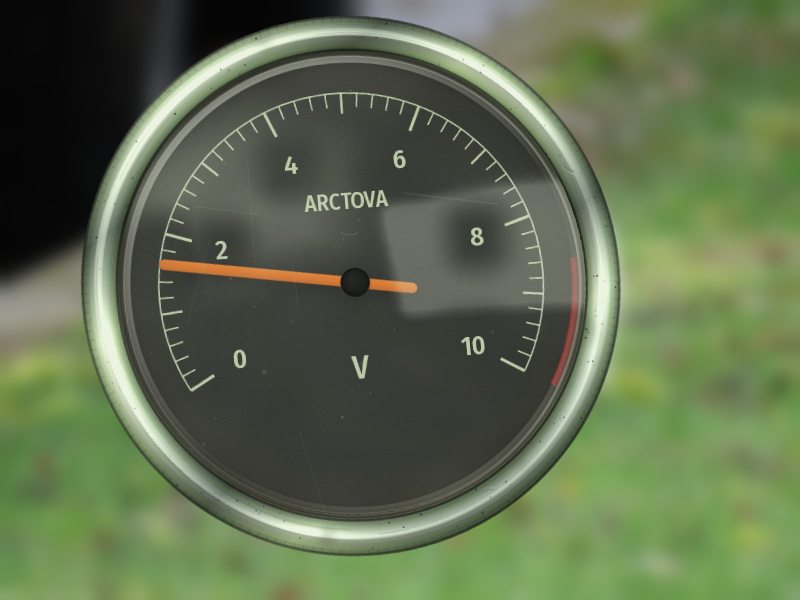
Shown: V 1.6
